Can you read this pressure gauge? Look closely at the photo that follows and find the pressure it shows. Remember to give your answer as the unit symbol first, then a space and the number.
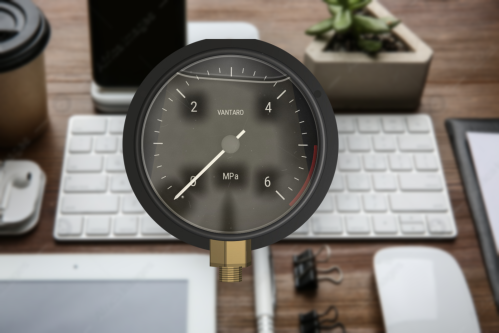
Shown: MPa 0
